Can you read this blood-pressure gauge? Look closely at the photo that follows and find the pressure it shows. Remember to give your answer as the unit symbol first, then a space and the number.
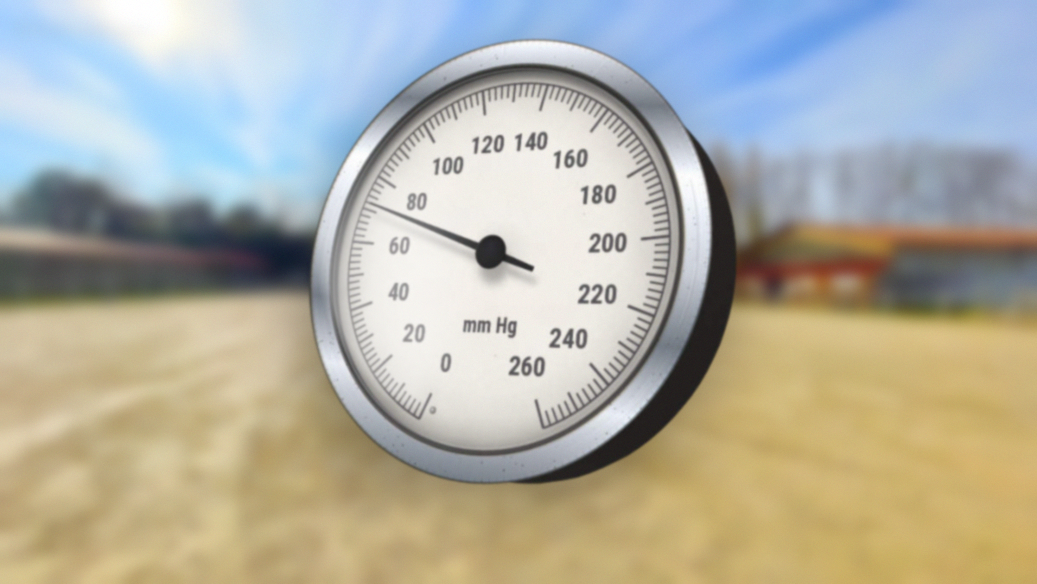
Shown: mmHg 72
